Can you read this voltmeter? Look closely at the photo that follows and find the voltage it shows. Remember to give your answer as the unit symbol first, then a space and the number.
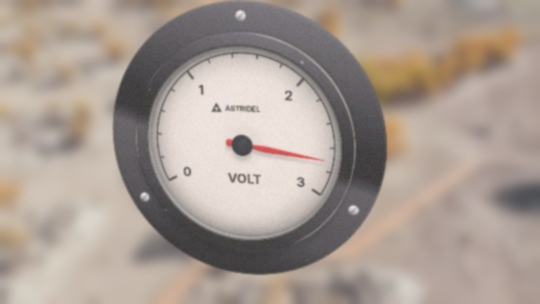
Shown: V 2.7
